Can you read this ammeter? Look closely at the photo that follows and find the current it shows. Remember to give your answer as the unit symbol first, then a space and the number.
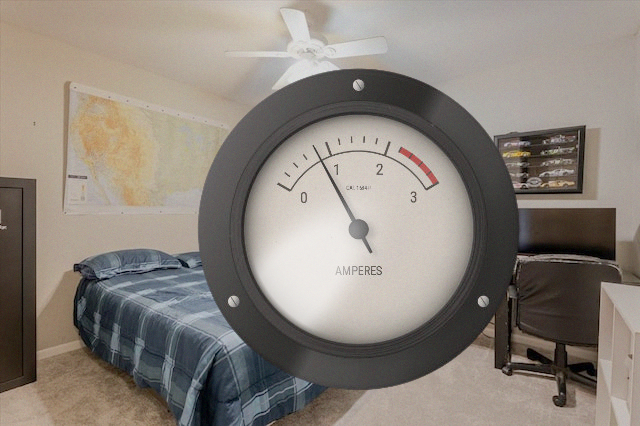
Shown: A 0.8
